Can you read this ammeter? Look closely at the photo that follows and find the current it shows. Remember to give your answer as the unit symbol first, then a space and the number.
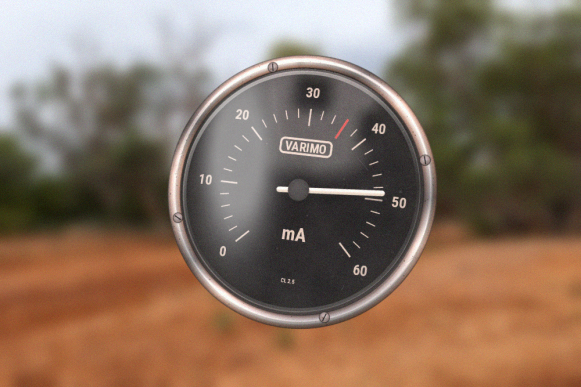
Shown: mA 49
